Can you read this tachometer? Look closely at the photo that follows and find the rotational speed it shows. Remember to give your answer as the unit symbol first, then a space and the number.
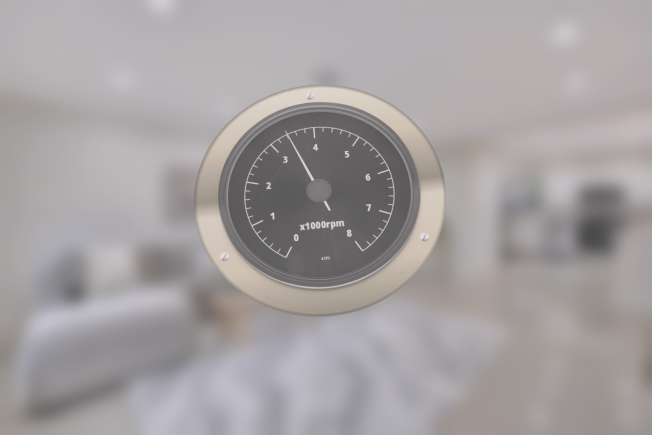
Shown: rpm 3400
